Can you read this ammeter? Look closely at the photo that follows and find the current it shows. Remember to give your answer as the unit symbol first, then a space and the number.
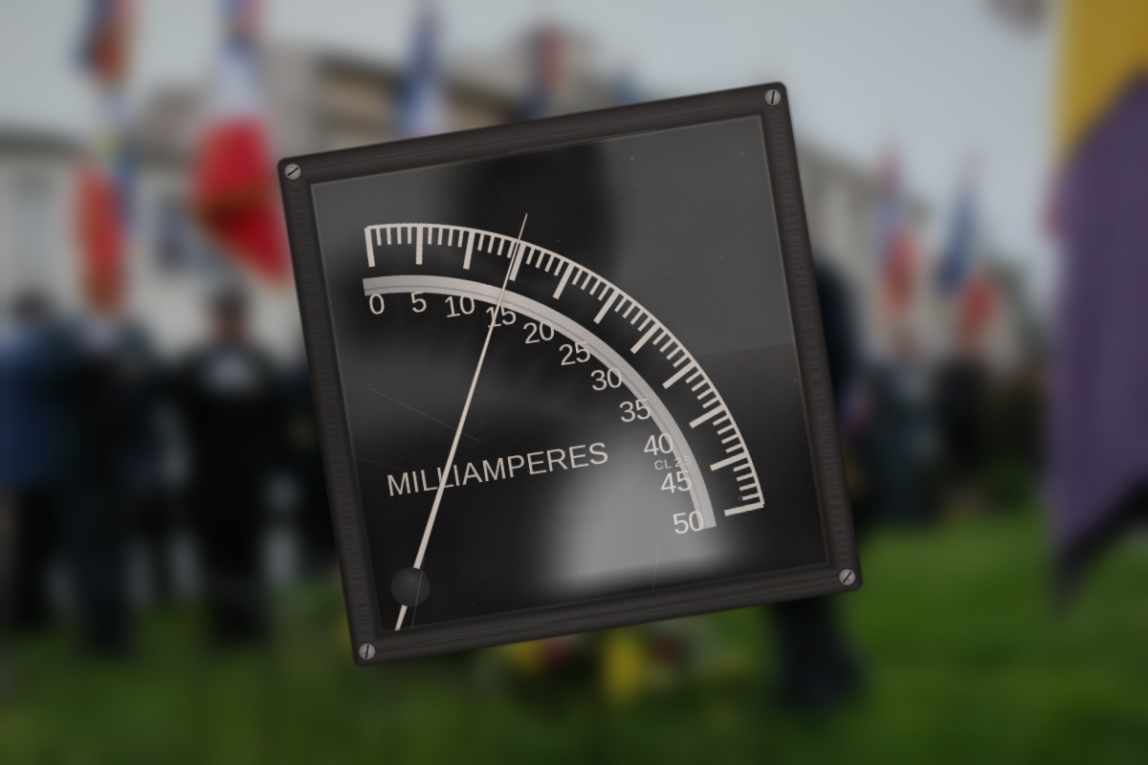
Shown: mA 14.5
